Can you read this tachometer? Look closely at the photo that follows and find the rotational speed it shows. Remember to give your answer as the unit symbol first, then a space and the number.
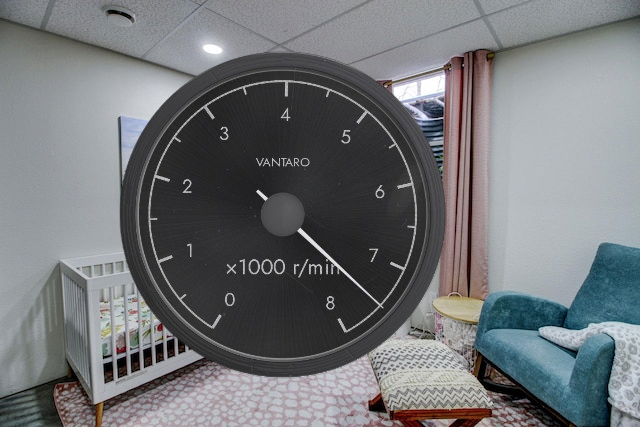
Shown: rpm 7500
